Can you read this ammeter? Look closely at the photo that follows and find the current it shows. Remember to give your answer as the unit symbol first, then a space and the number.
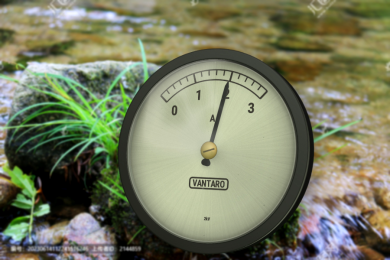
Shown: A 2
